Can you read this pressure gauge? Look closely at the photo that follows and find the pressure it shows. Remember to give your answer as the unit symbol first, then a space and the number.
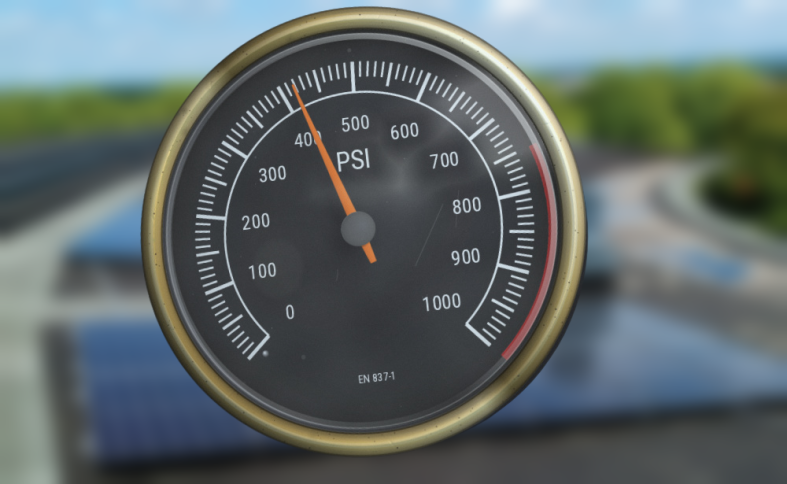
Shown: psi 420
